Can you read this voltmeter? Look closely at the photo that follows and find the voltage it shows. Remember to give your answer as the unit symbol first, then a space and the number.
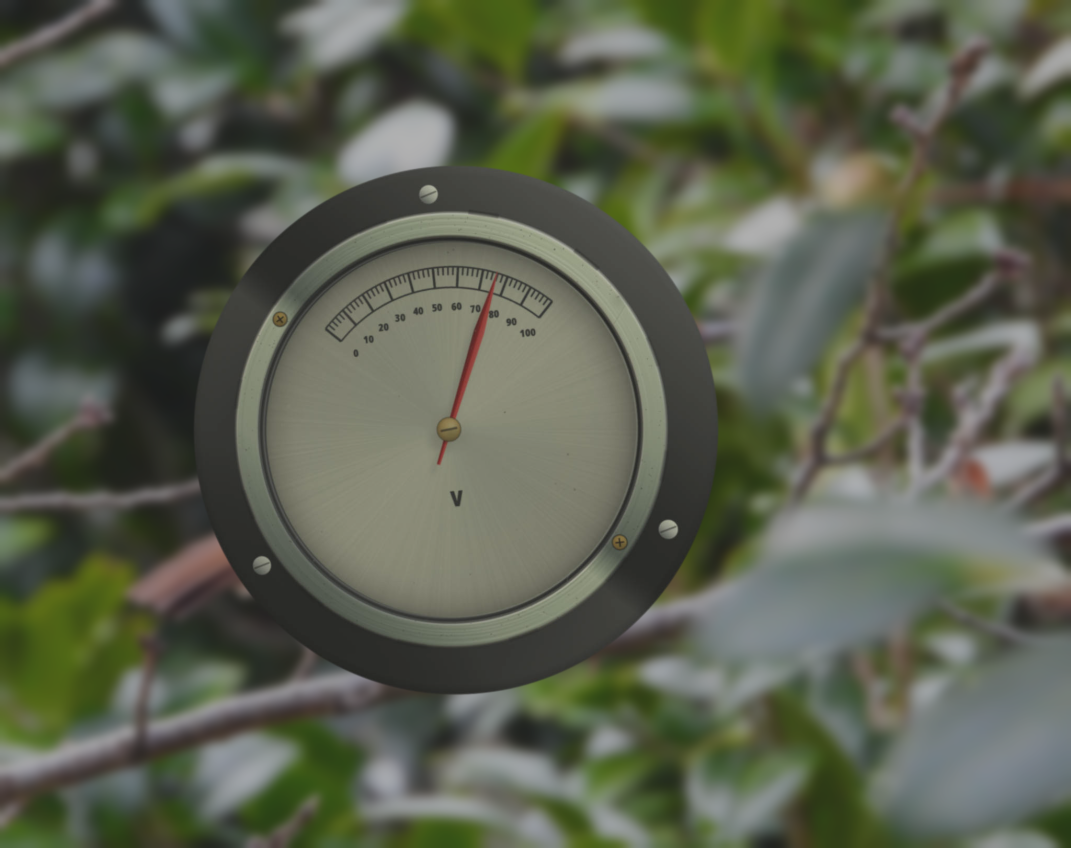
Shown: V 76
